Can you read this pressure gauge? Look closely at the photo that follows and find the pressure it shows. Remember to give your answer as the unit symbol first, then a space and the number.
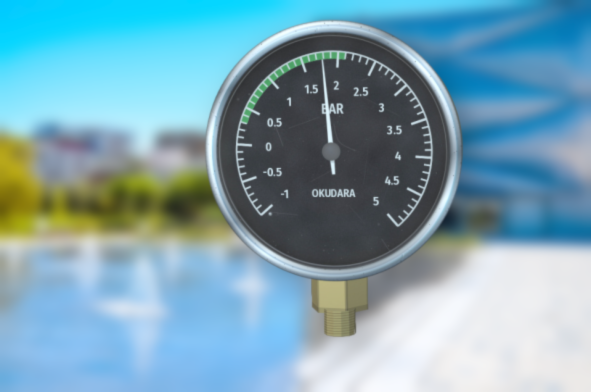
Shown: bar 1.8
